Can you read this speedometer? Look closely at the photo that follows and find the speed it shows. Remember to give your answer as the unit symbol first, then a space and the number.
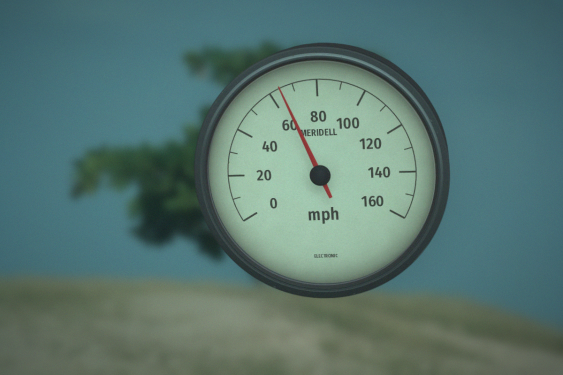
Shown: mph 65
